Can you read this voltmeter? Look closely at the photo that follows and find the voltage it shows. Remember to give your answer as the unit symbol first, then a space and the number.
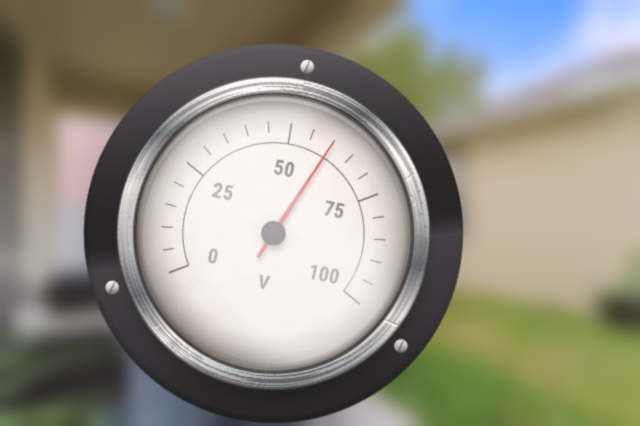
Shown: V 60
